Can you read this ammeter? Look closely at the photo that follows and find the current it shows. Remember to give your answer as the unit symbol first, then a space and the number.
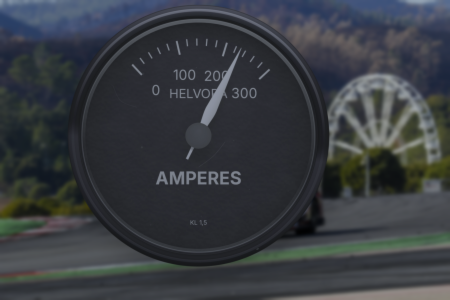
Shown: A 230
